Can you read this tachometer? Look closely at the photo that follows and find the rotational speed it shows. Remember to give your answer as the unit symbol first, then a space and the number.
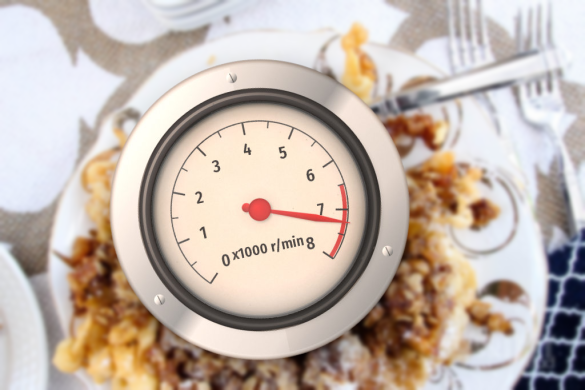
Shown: rpm 7250
